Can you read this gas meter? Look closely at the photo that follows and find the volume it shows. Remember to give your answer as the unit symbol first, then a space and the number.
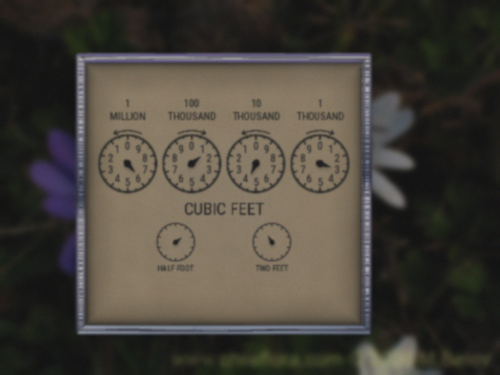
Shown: ft³ 614300
